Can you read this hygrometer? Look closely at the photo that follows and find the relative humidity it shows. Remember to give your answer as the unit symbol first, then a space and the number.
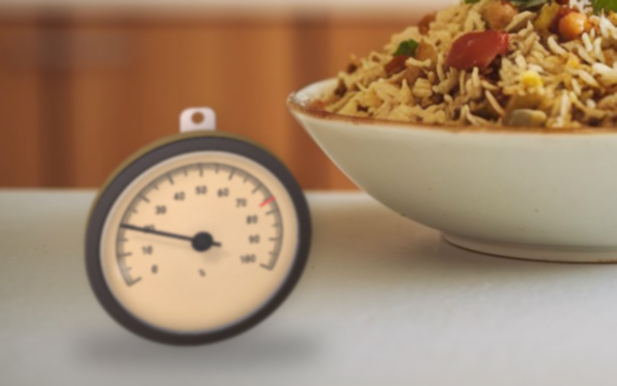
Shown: % 20
